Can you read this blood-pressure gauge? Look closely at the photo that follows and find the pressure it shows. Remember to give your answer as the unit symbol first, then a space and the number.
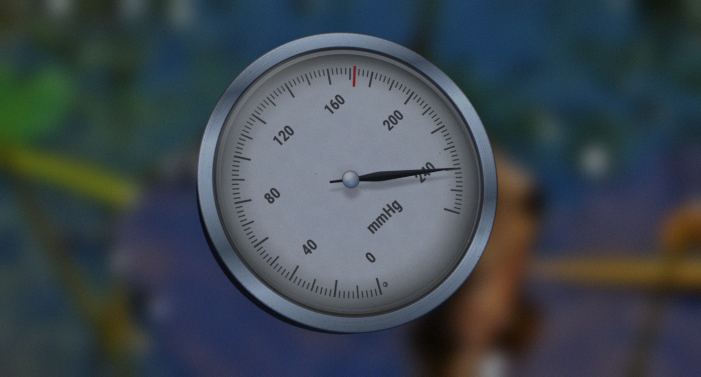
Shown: mmHg 240
